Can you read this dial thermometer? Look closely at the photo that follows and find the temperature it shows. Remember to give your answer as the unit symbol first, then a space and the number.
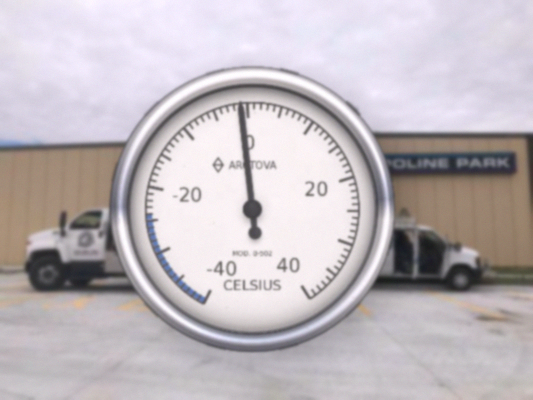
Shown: °C -1
